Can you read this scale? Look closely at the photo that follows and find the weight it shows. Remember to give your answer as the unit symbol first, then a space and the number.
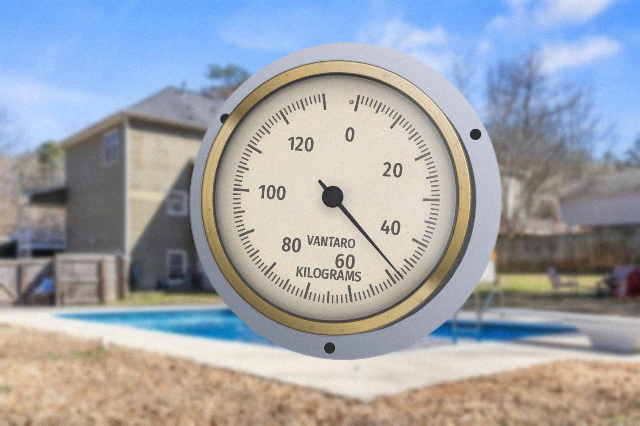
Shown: kg 48
